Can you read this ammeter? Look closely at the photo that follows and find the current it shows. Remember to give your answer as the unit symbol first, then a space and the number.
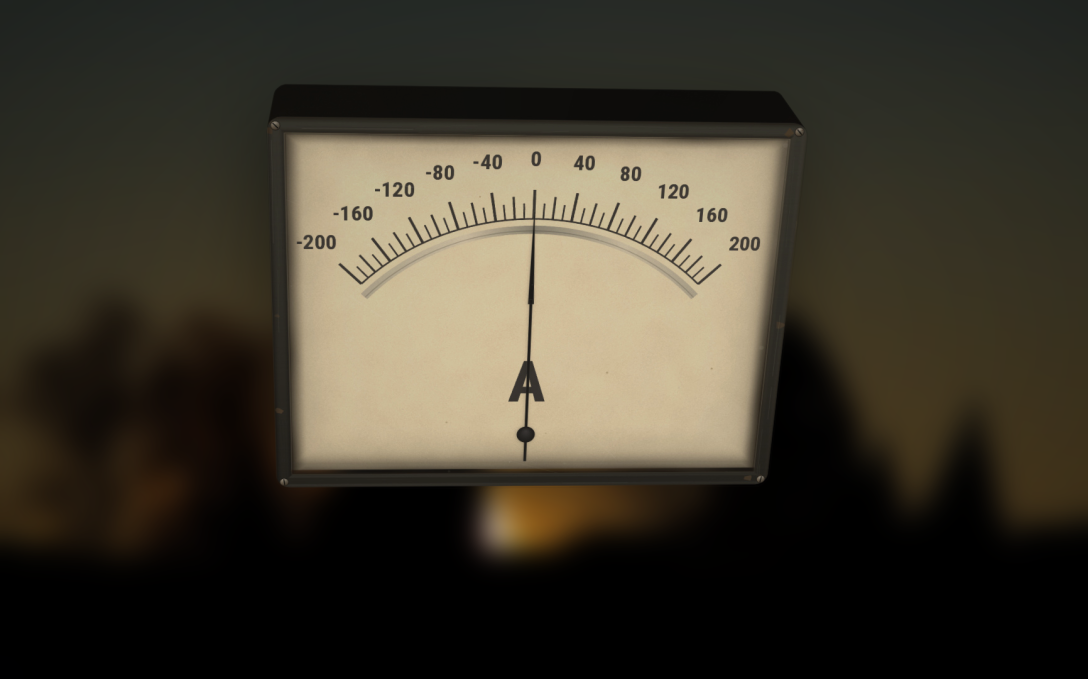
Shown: A 0
